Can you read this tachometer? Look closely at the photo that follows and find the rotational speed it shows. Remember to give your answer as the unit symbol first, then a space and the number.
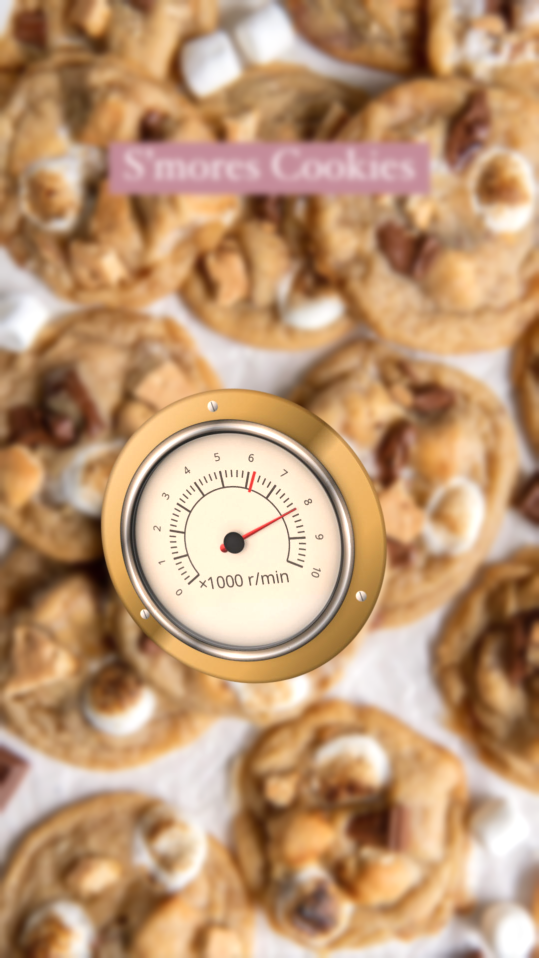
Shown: rpm 8000
